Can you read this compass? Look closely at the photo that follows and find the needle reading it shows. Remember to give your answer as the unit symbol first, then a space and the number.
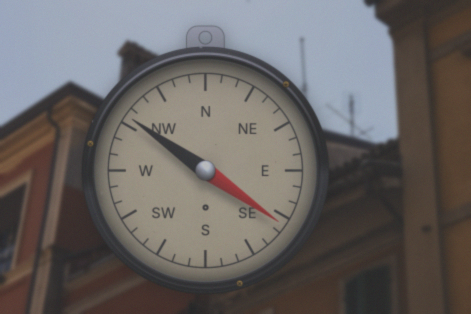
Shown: ° 125
